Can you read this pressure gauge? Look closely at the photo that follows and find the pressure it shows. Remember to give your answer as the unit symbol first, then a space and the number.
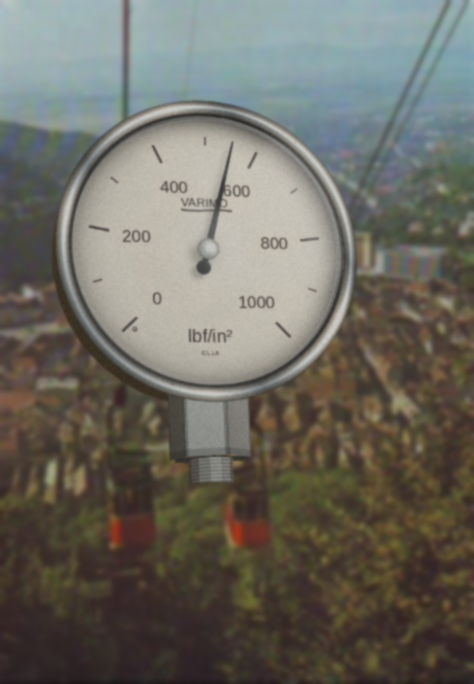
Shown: psi 550
